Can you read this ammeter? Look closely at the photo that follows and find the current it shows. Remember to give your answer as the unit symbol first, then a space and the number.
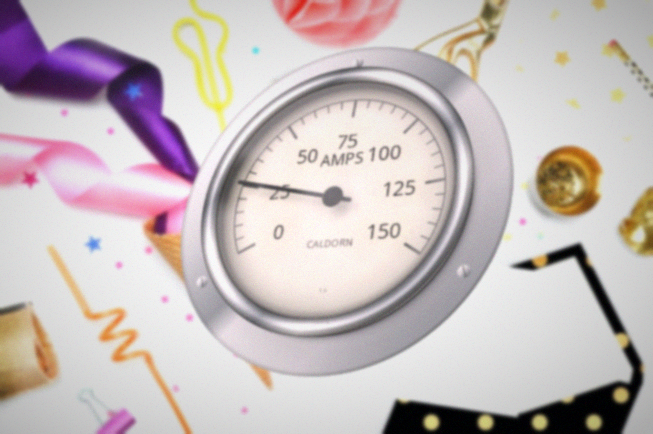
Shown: A 25
